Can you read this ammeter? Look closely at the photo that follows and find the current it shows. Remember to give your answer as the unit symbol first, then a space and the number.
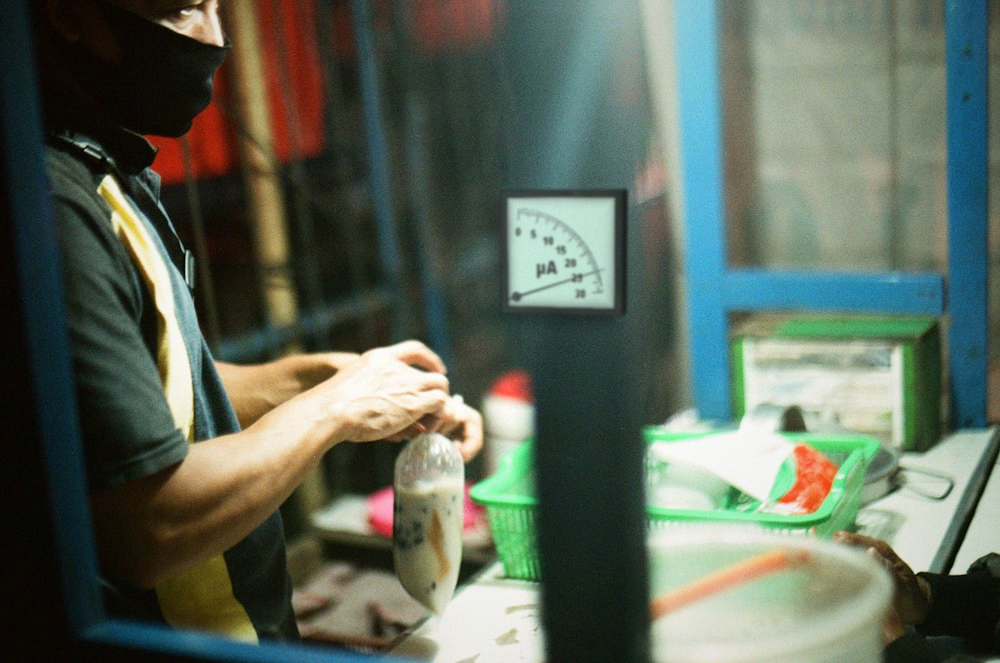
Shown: µA 25
